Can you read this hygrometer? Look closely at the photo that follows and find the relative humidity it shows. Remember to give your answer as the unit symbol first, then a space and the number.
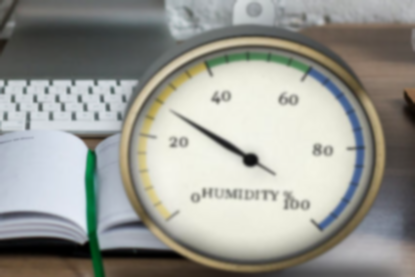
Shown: % 28
